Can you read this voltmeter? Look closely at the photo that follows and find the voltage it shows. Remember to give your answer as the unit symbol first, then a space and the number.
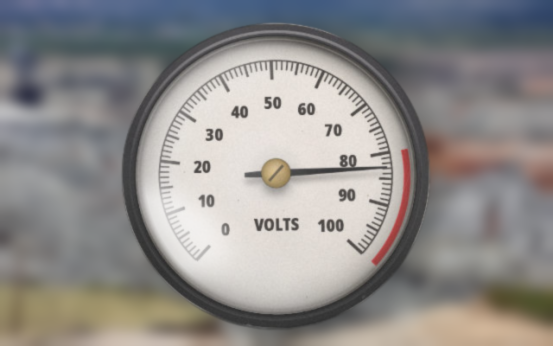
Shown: V 83
